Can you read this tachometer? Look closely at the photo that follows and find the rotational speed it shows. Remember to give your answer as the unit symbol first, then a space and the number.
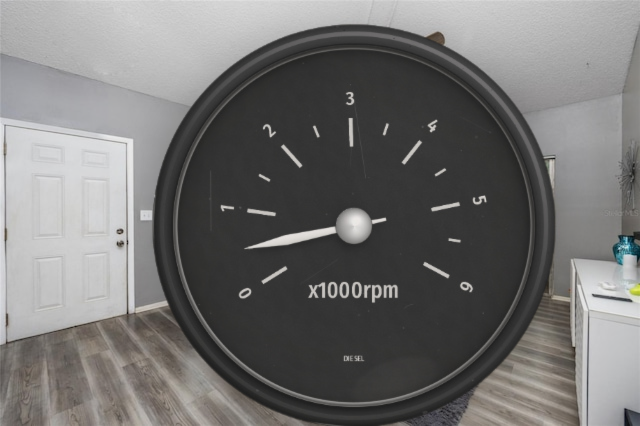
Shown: rpm 500
